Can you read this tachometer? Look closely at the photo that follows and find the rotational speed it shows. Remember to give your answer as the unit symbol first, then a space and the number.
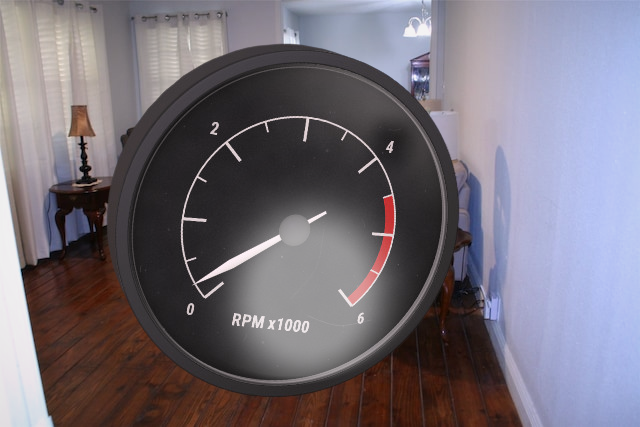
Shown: rpm 250
